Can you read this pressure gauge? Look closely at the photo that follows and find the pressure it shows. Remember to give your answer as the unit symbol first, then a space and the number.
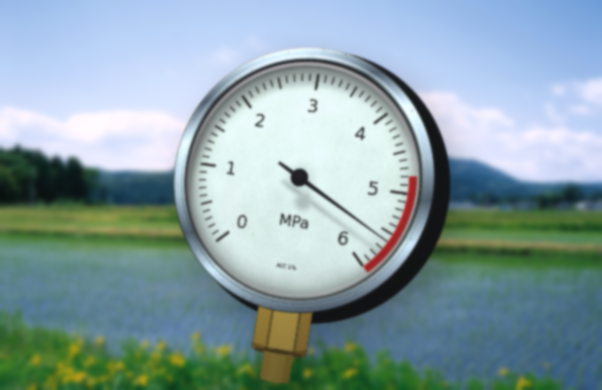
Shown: MPa 5.6
